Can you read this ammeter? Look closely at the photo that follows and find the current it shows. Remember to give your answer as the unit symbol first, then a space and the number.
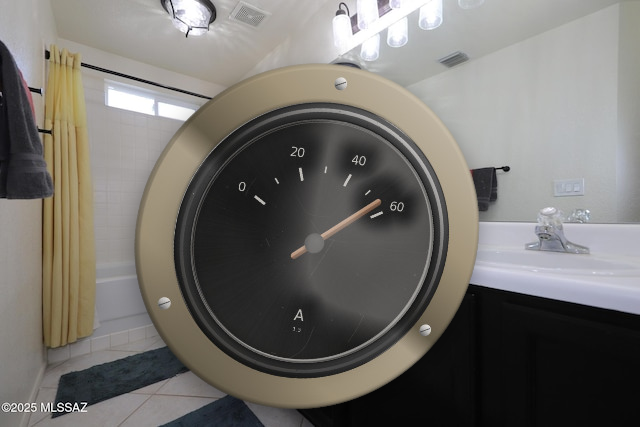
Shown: A 55
